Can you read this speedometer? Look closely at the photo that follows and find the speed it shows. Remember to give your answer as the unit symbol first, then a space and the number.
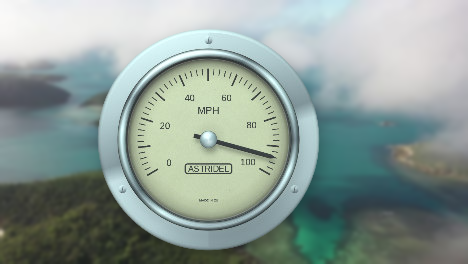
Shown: mph 94
